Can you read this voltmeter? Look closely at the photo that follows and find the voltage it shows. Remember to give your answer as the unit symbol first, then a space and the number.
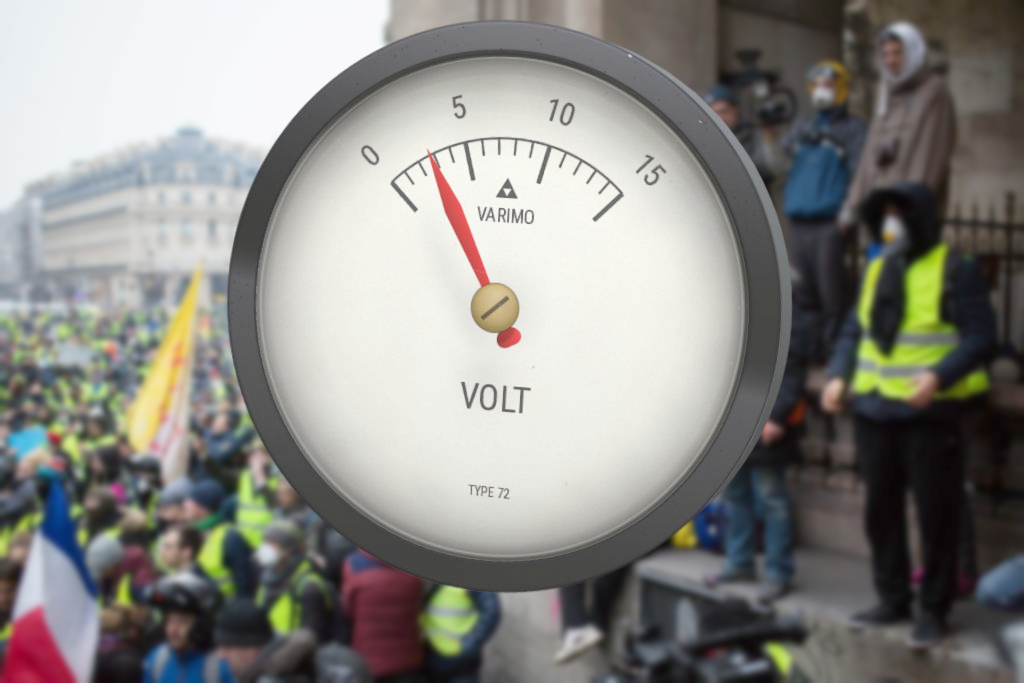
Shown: V 3
